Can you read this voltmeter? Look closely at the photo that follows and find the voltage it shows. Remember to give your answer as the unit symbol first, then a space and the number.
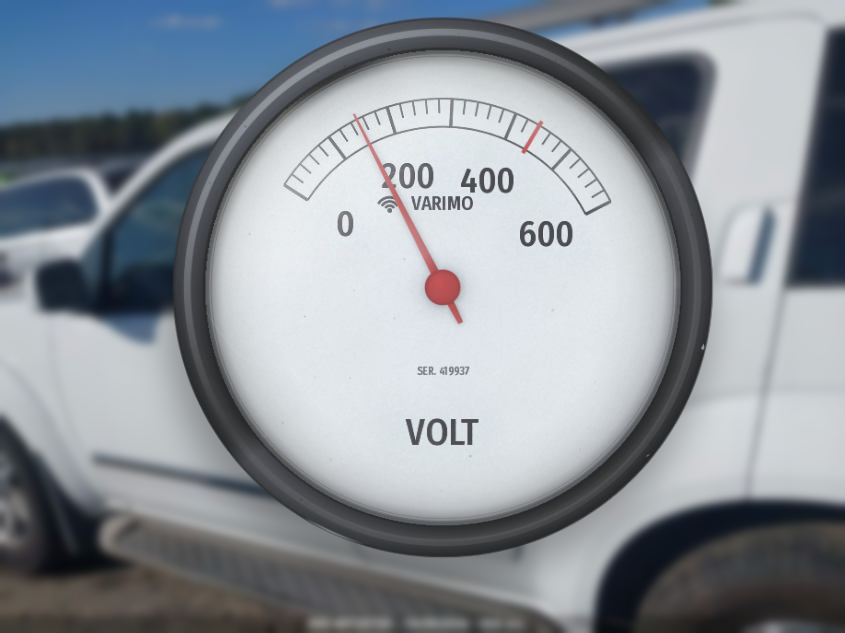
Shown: V 150
